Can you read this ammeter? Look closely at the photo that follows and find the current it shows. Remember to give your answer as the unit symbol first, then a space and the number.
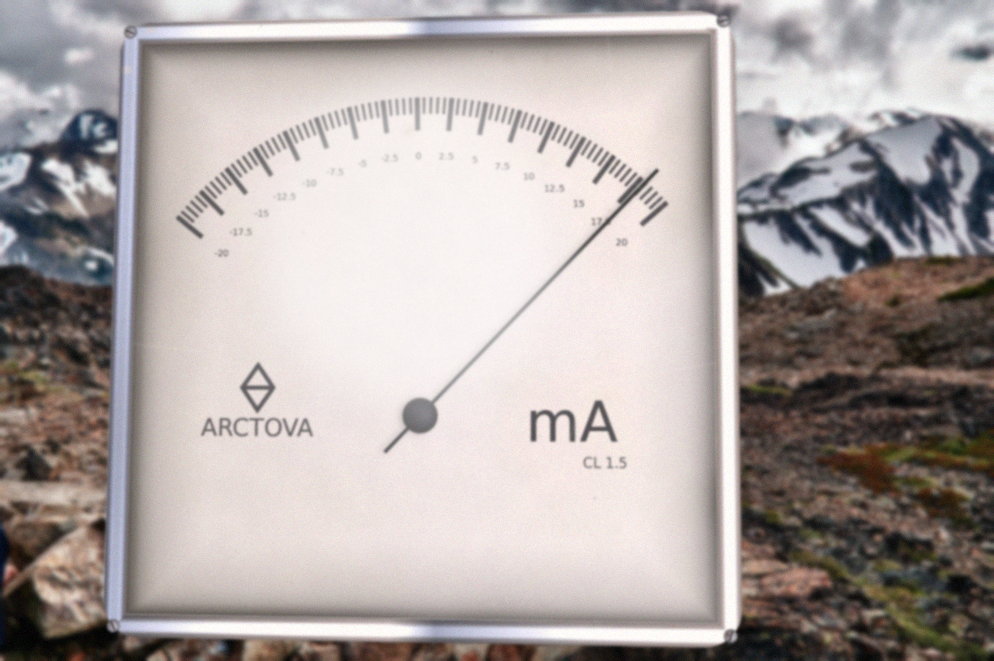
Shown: mA 18
